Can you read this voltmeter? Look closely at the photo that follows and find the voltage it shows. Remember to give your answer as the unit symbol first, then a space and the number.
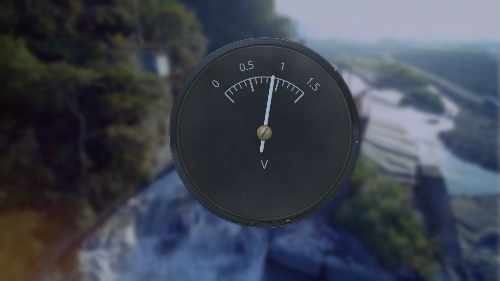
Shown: V 0.9
